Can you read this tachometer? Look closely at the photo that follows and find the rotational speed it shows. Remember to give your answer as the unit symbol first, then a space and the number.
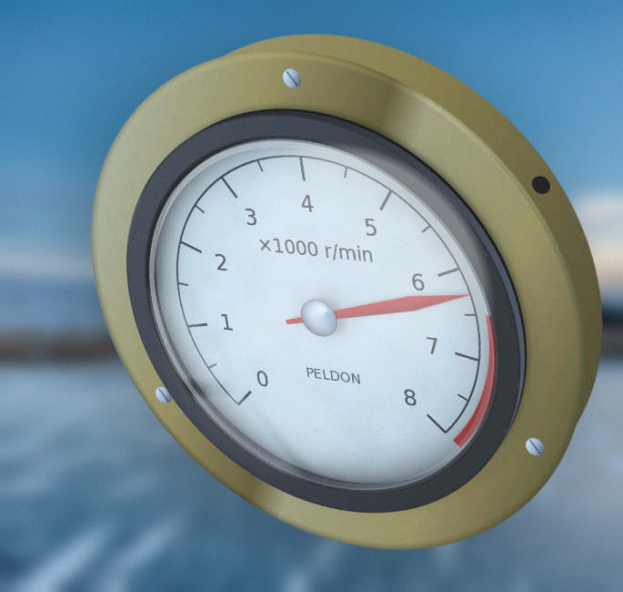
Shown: rpm 6250
